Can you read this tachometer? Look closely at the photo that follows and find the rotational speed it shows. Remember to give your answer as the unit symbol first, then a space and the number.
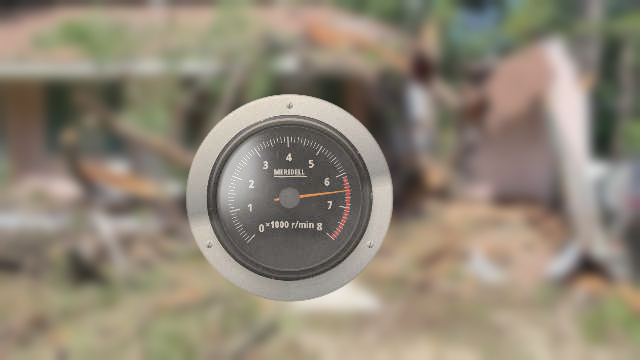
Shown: rpm 6500
